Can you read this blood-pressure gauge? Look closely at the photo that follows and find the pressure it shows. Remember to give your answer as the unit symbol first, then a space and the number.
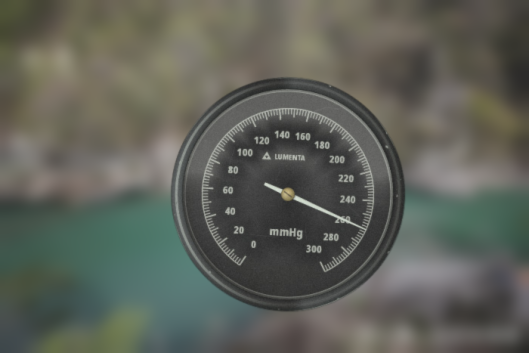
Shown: mmHg 260
